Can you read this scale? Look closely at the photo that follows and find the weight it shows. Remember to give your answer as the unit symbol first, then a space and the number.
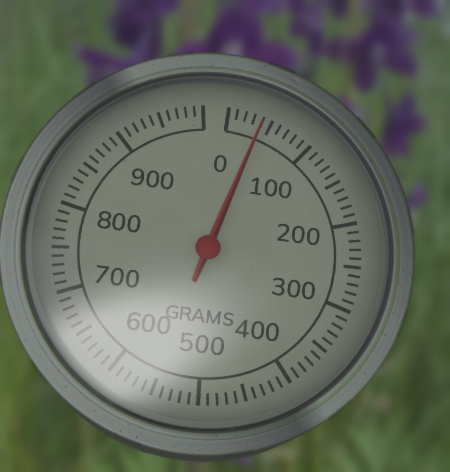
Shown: g 40
